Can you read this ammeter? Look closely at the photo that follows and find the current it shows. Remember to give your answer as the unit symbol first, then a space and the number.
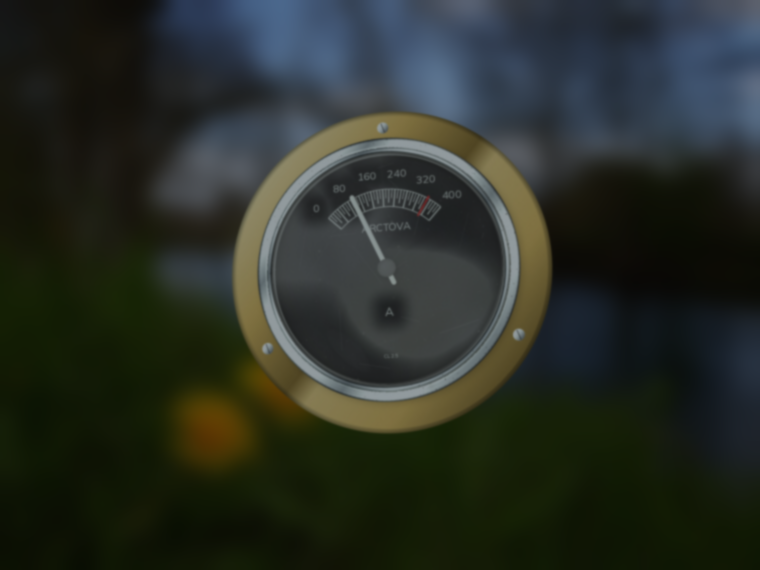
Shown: A 100
